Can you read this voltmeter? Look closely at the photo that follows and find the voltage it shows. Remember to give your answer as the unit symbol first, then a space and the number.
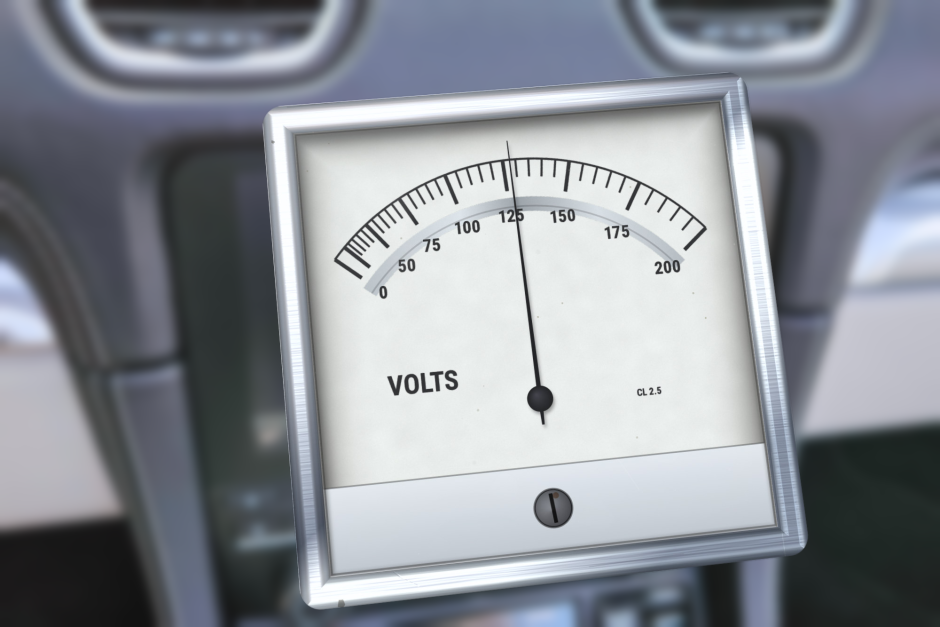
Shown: V 127.5
